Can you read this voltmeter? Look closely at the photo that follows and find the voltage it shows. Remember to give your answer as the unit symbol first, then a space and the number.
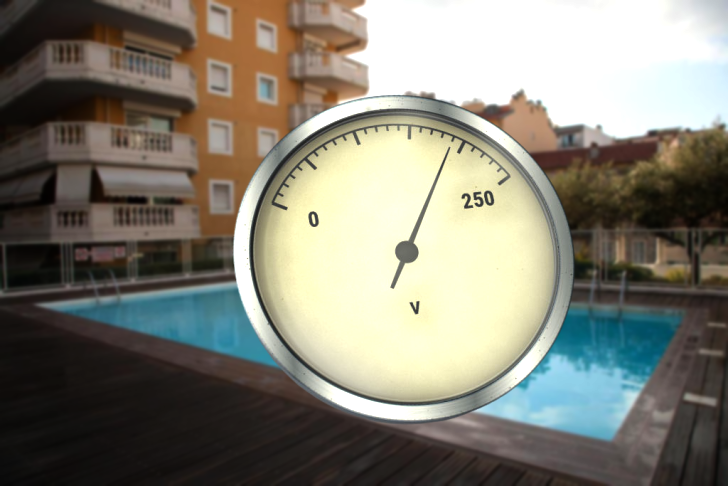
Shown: V 190
